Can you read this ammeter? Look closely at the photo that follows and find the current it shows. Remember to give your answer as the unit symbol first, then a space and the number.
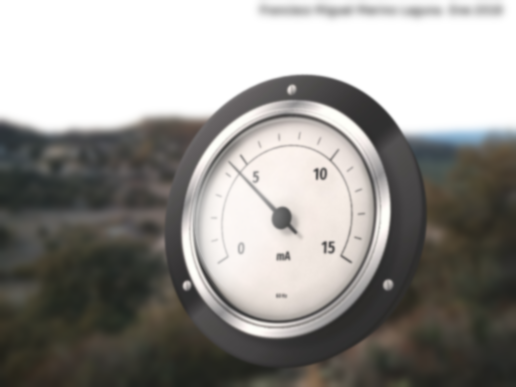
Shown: mA 4.5
